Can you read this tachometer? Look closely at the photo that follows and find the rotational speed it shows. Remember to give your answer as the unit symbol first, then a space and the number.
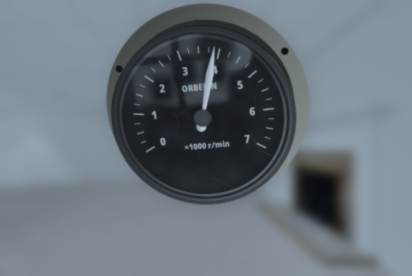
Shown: rpm 3875
